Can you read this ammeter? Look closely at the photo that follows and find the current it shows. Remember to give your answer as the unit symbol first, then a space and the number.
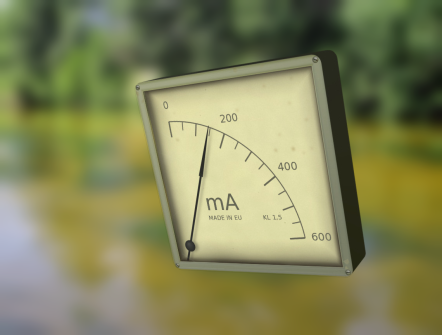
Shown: mA 150
